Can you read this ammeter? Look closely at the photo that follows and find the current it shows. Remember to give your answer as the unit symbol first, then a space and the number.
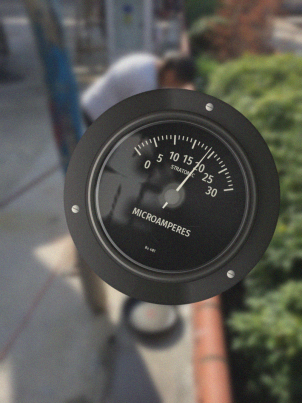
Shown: µA 19
